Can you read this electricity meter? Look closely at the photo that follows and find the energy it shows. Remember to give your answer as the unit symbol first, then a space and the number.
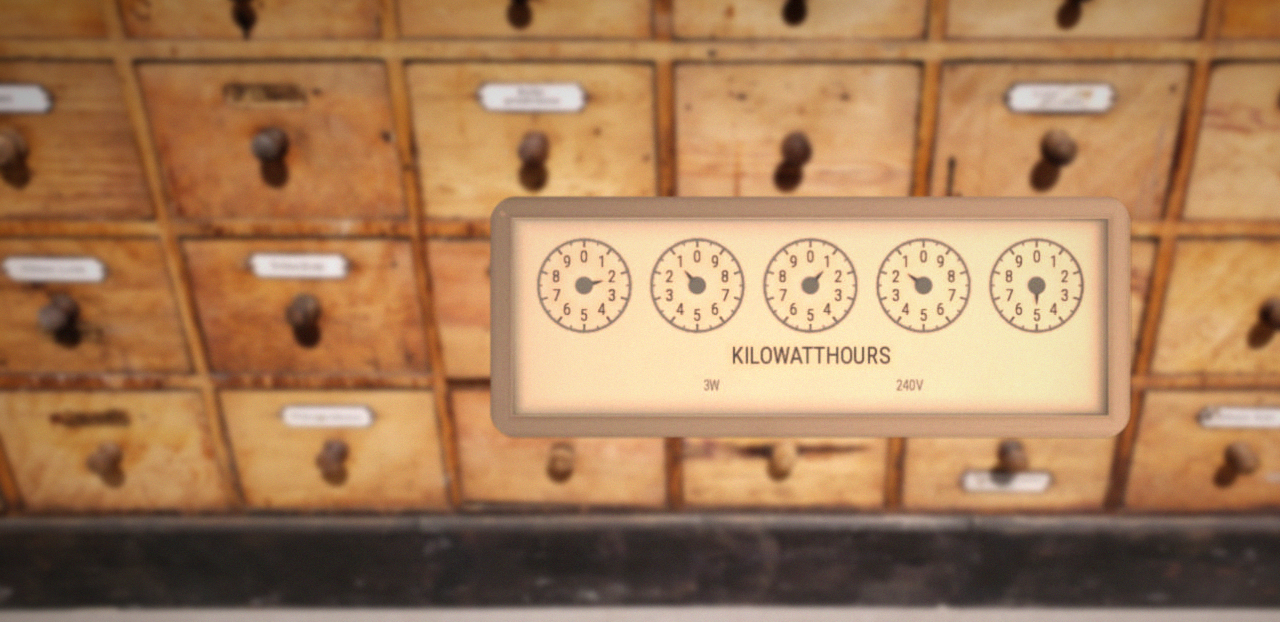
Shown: kWh 21115
